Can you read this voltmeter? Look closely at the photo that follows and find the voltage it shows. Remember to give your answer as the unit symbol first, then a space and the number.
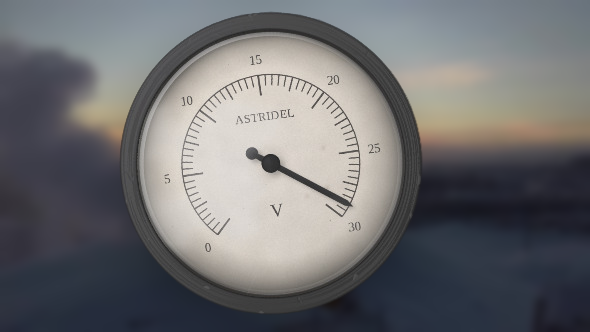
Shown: V 29
